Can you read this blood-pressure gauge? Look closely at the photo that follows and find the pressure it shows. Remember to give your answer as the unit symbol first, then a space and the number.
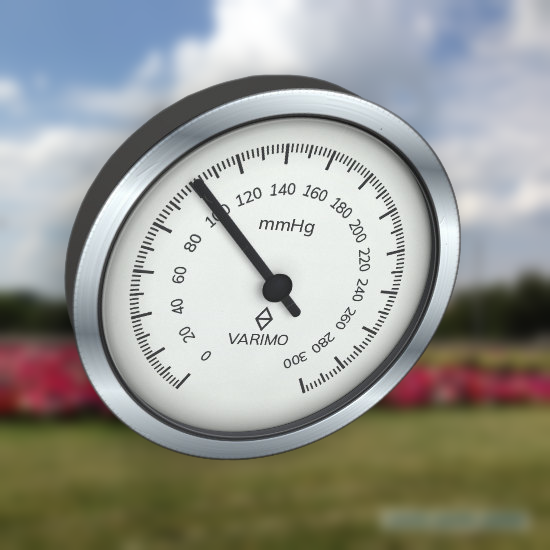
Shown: mmHg 102
